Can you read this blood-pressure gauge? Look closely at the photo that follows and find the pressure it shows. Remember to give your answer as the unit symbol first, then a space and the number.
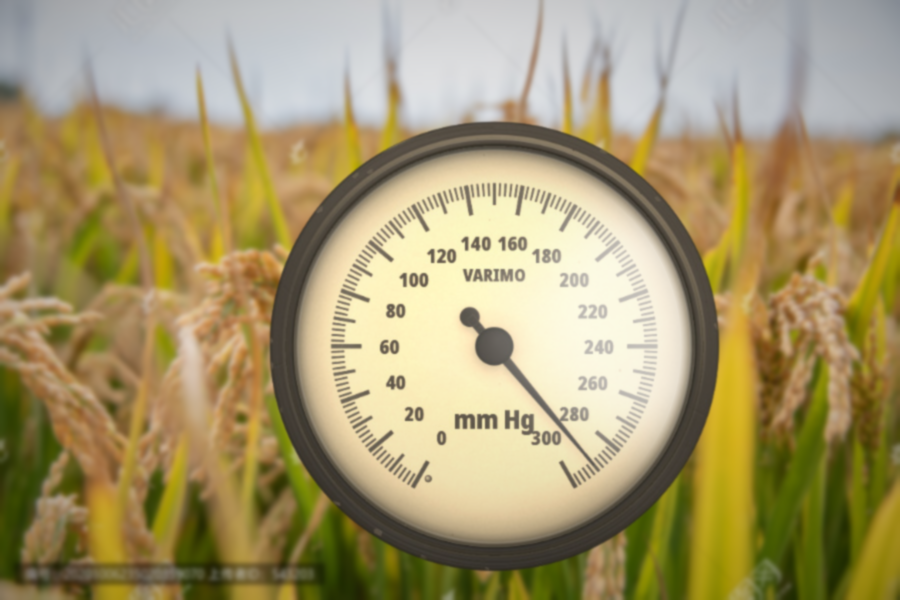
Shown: mmHg 290
